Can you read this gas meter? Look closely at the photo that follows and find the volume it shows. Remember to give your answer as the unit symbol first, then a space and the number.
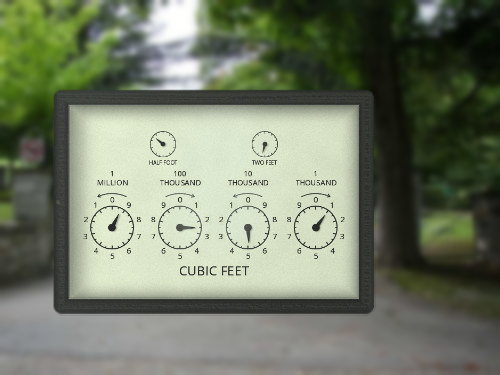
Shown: ft³ 925100
